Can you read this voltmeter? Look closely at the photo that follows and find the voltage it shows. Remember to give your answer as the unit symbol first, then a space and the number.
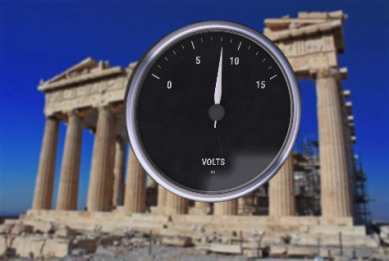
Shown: V 8
